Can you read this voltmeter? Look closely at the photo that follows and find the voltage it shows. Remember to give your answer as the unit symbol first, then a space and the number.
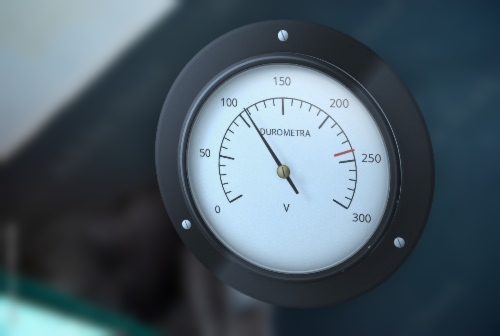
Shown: V 110
